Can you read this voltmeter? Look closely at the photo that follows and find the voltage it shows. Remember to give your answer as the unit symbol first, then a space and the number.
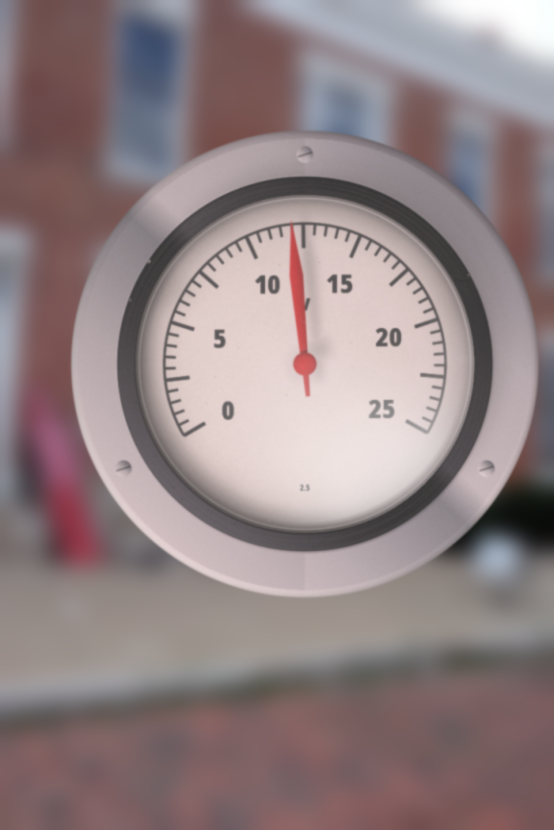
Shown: V 12
